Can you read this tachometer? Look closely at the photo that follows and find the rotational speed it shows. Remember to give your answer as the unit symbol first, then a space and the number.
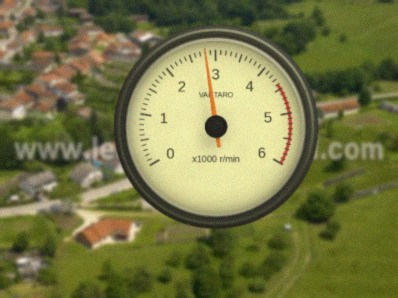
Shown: rpm 2800
